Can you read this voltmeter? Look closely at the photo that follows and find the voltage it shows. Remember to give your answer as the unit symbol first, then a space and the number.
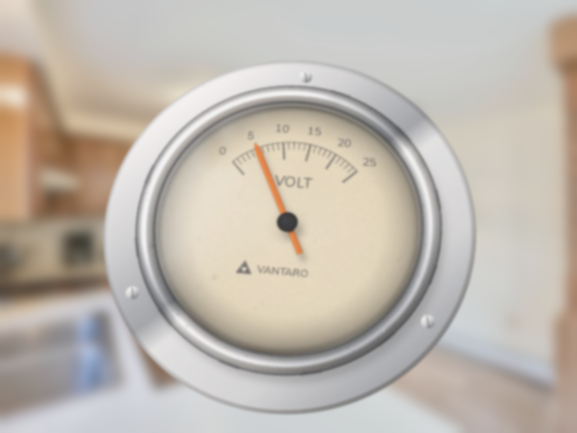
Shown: V 5
